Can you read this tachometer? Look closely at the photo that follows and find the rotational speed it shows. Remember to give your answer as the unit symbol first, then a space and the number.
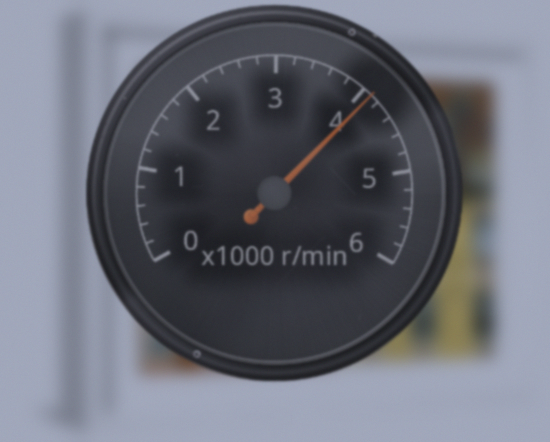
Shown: rpm 4100
